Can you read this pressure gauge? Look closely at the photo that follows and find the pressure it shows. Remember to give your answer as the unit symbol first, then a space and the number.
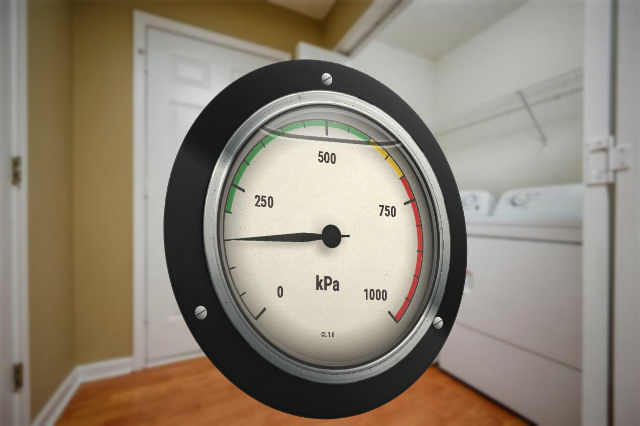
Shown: kPa 150
